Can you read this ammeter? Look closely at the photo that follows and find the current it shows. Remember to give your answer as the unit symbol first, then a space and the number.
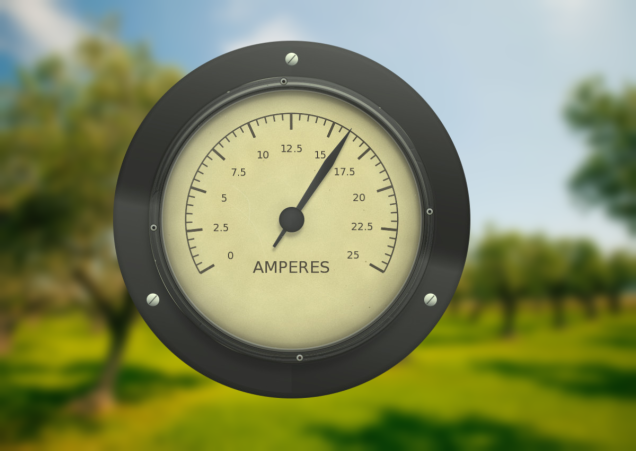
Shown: A 16
